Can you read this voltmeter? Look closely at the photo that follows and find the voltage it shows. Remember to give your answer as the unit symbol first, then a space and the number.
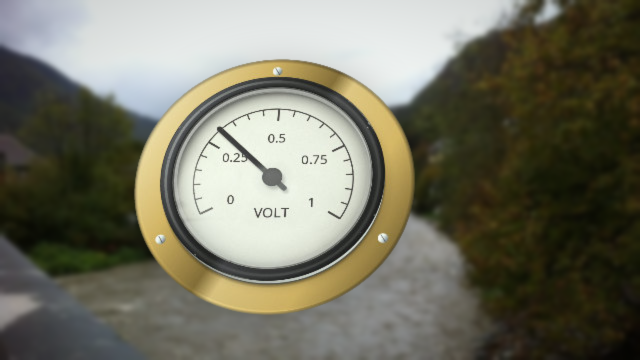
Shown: V 0.3
